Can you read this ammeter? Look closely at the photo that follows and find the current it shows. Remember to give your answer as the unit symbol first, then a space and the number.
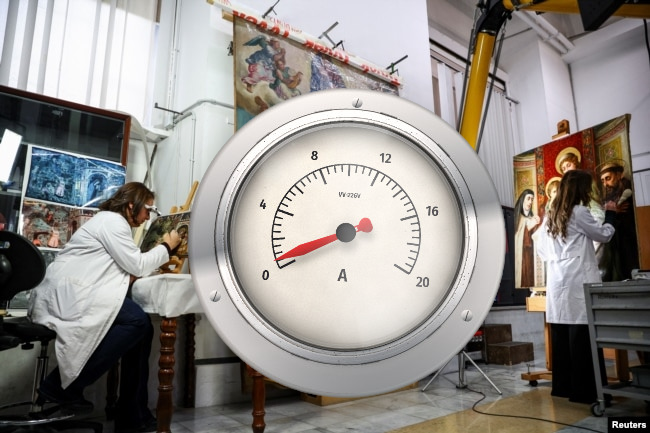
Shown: A 0.5
